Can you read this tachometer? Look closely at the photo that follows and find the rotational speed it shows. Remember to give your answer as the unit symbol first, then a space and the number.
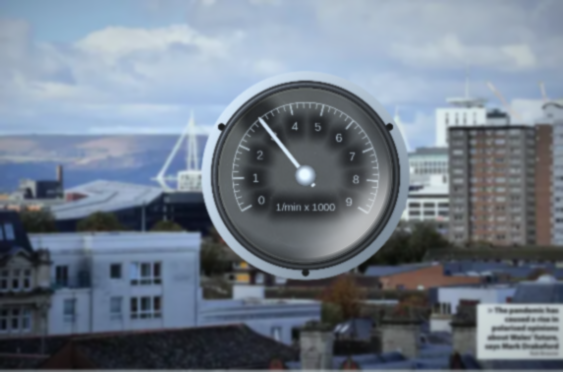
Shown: rpm 3000
